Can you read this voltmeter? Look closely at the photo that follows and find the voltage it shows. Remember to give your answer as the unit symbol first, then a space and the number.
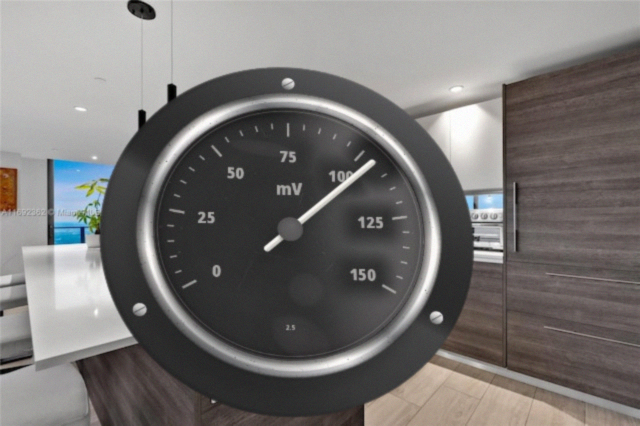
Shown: mV 105
